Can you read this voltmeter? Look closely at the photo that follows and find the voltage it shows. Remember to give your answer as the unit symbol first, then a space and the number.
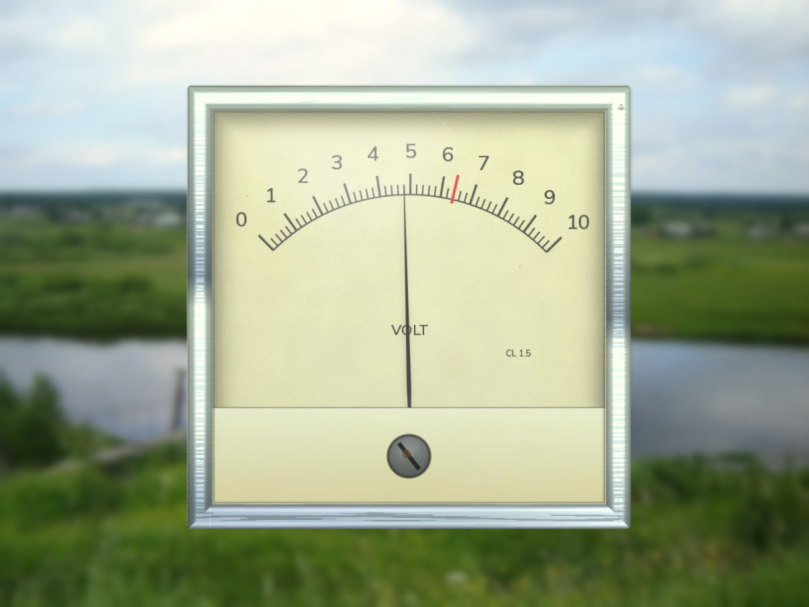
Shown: V 4.8
